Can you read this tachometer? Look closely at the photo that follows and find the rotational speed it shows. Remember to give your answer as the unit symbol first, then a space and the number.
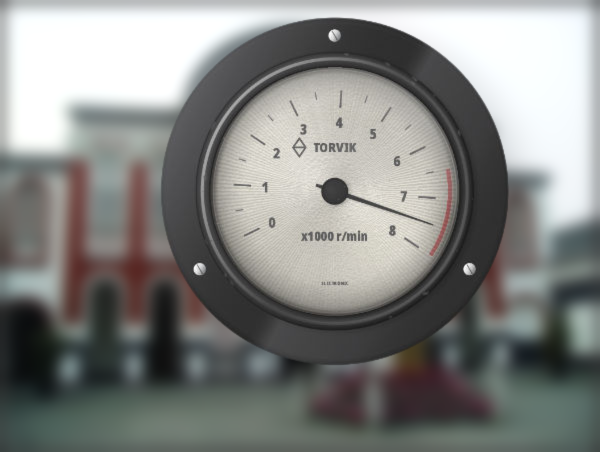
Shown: rpm 7500
